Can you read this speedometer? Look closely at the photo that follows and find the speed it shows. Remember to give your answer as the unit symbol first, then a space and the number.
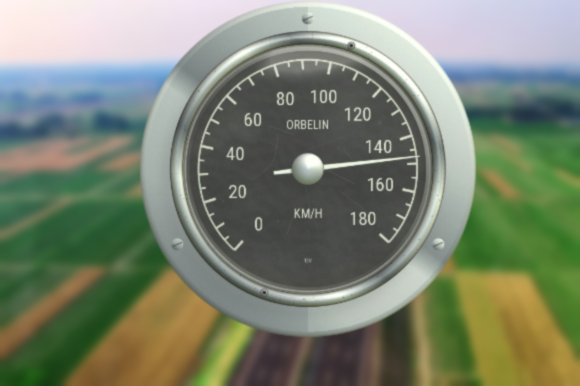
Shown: km/h 147.5
